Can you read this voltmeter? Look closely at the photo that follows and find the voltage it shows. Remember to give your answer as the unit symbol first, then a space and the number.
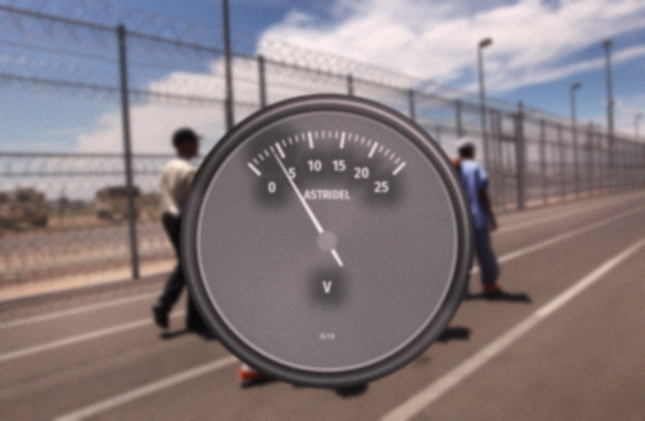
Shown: V 4
